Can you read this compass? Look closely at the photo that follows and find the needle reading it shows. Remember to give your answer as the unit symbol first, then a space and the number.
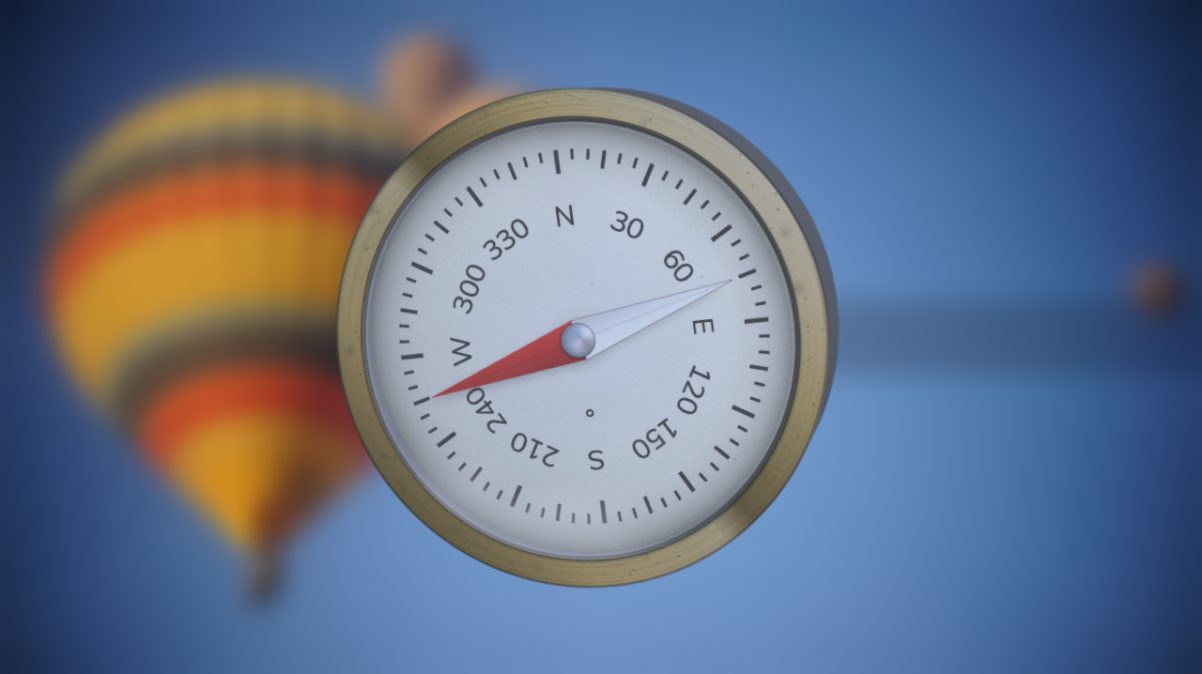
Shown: ° 255
